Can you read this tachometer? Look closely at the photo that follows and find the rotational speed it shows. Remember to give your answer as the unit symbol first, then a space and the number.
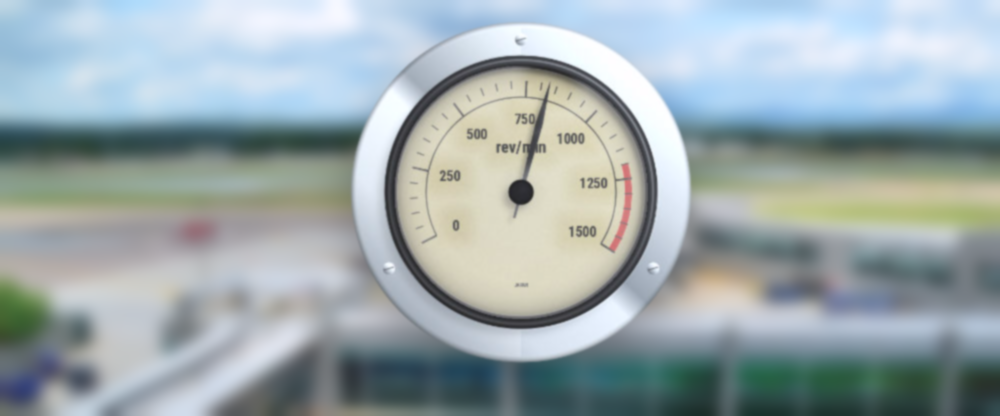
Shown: rpm 825
